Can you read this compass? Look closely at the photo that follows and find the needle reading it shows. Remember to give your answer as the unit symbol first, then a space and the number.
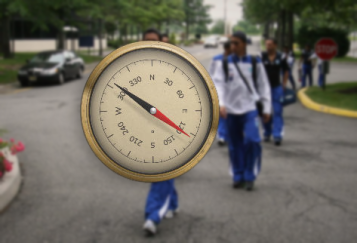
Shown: ° 125
